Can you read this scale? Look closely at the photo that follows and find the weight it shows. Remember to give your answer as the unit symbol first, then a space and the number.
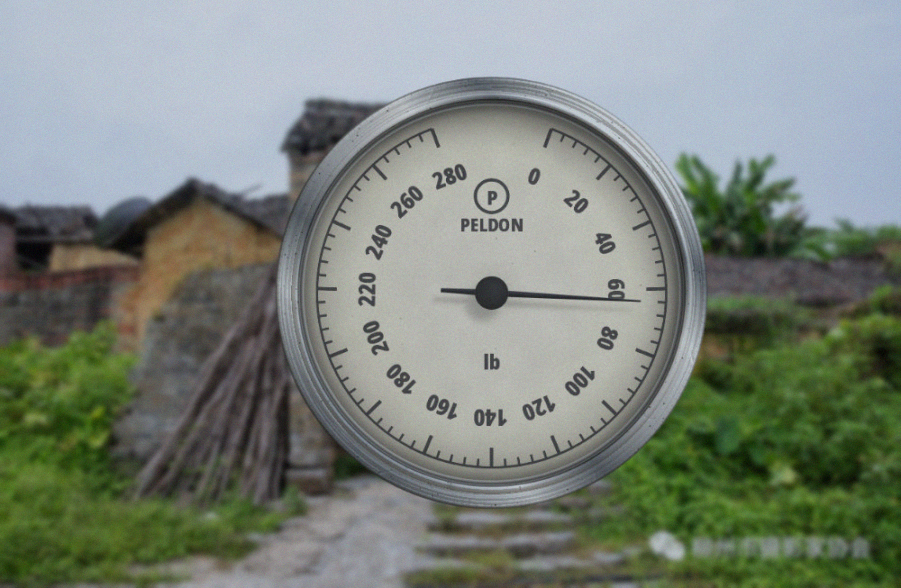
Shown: lb 64
